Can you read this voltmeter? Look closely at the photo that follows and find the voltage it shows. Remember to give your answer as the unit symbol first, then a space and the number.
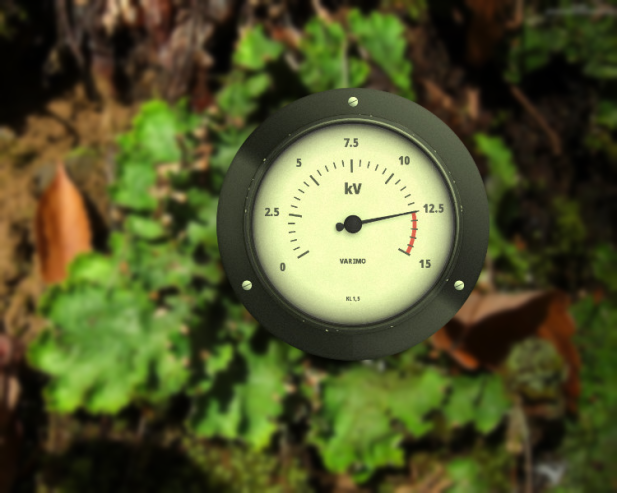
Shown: kV 12.5
